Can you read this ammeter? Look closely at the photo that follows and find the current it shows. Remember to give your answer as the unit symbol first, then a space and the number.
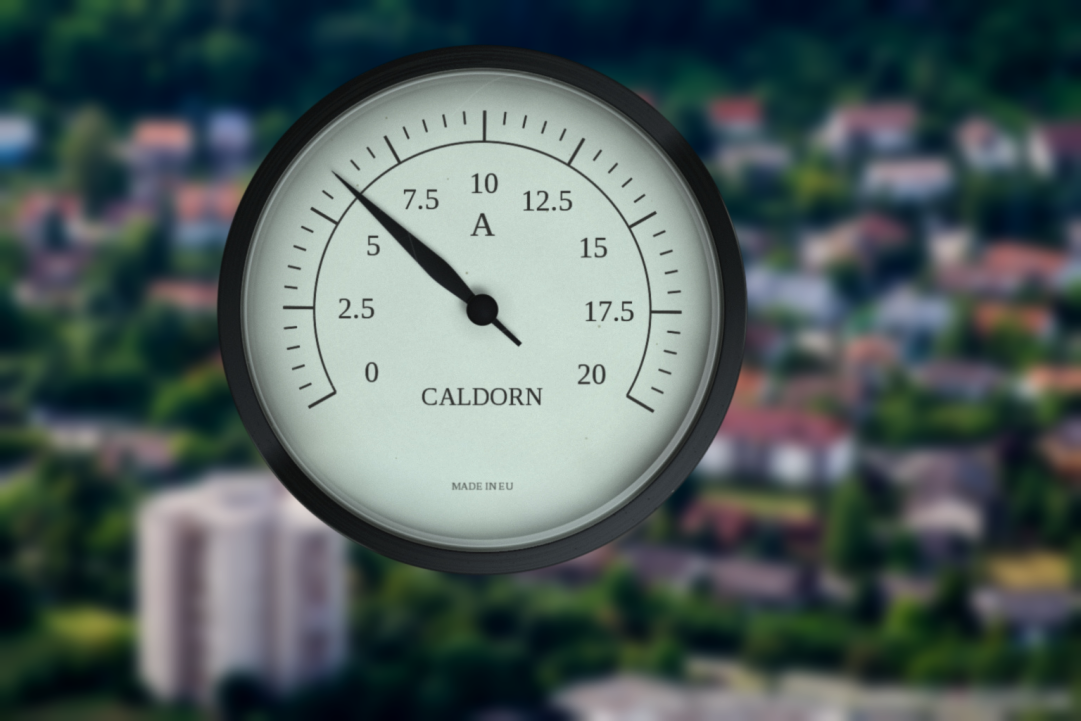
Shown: A 6
